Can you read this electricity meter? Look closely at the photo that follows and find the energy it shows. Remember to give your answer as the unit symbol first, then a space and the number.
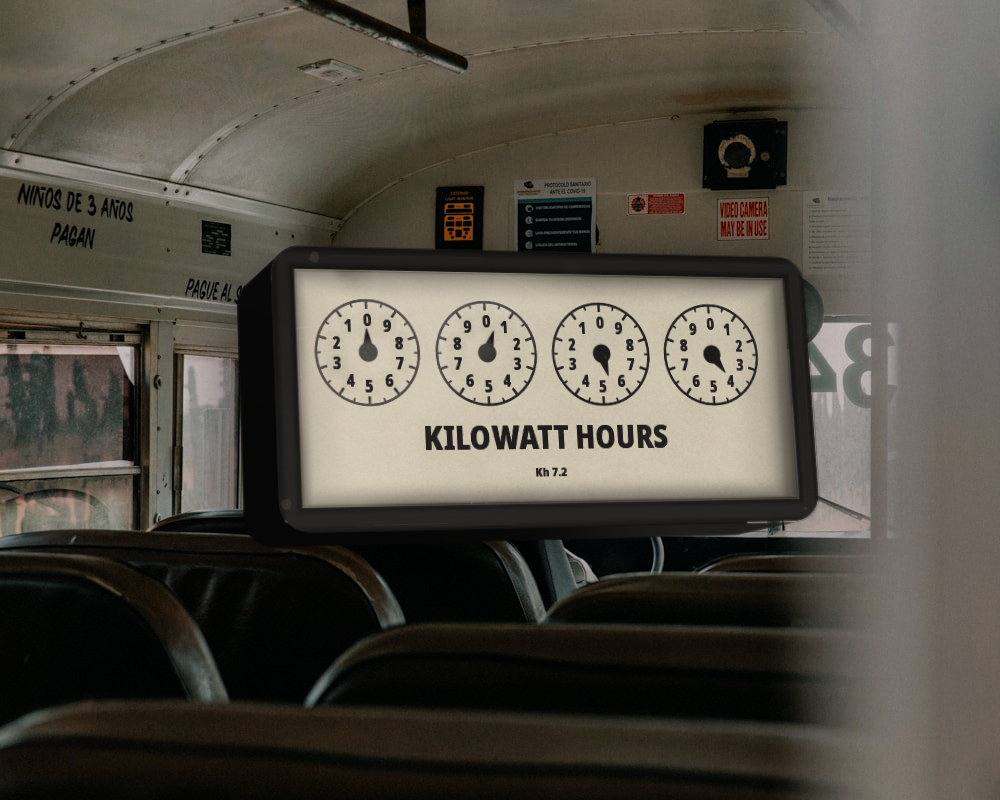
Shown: kWh 54
